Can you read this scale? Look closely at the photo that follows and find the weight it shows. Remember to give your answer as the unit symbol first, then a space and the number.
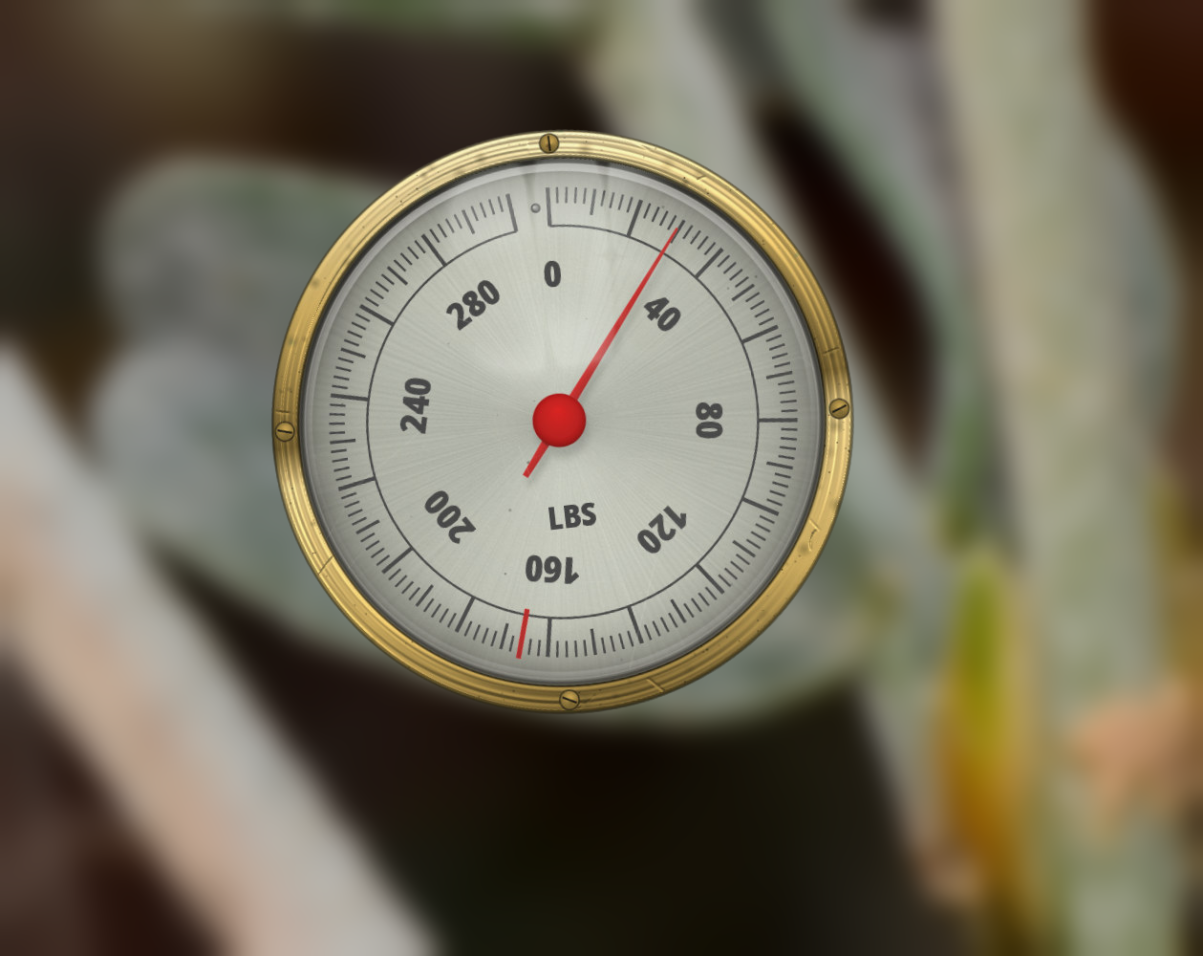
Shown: lb 30
